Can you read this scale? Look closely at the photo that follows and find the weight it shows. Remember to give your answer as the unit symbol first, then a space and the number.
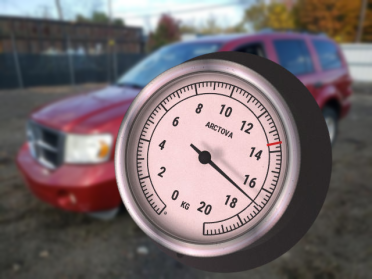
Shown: kg 16.8
